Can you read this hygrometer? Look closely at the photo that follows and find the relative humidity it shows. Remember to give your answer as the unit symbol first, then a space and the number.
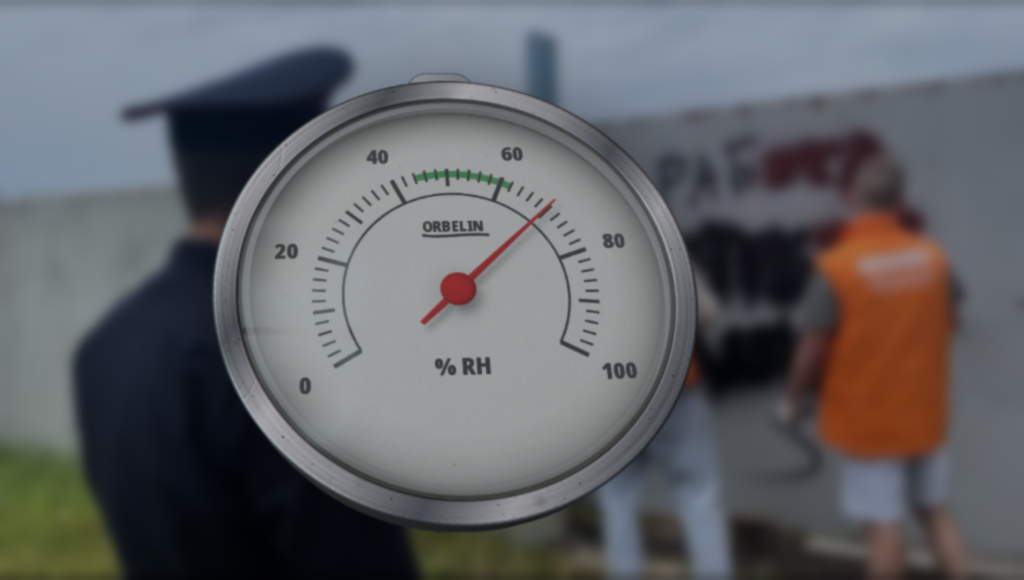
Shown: % 70
